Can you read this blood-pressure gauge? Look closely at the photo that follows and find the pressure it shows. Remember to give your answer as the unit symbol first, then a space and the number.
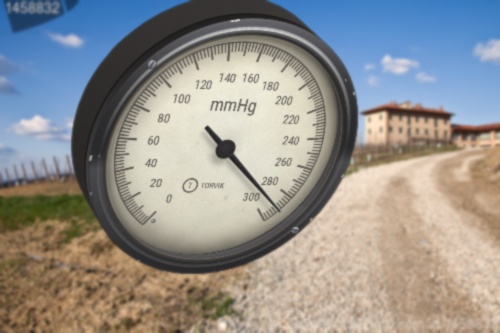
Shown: mmHg 290
